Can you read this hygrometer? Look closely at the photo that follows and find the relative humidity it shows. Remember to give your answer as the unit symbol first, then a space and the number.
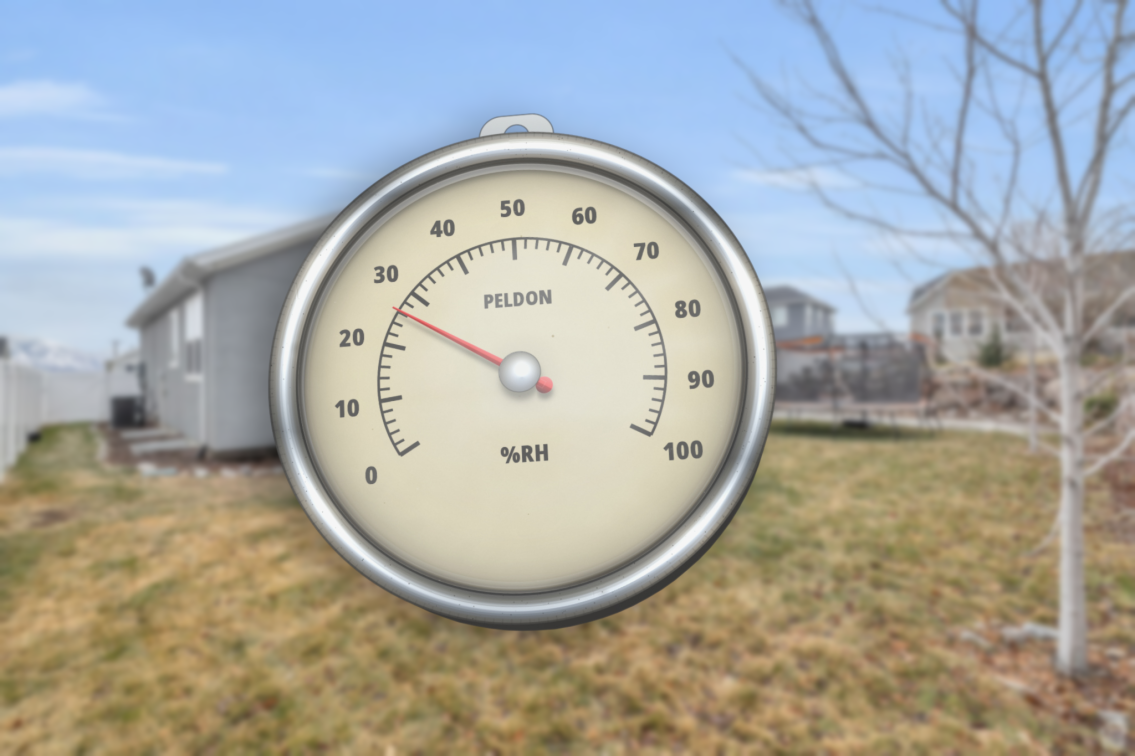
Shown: % 26
